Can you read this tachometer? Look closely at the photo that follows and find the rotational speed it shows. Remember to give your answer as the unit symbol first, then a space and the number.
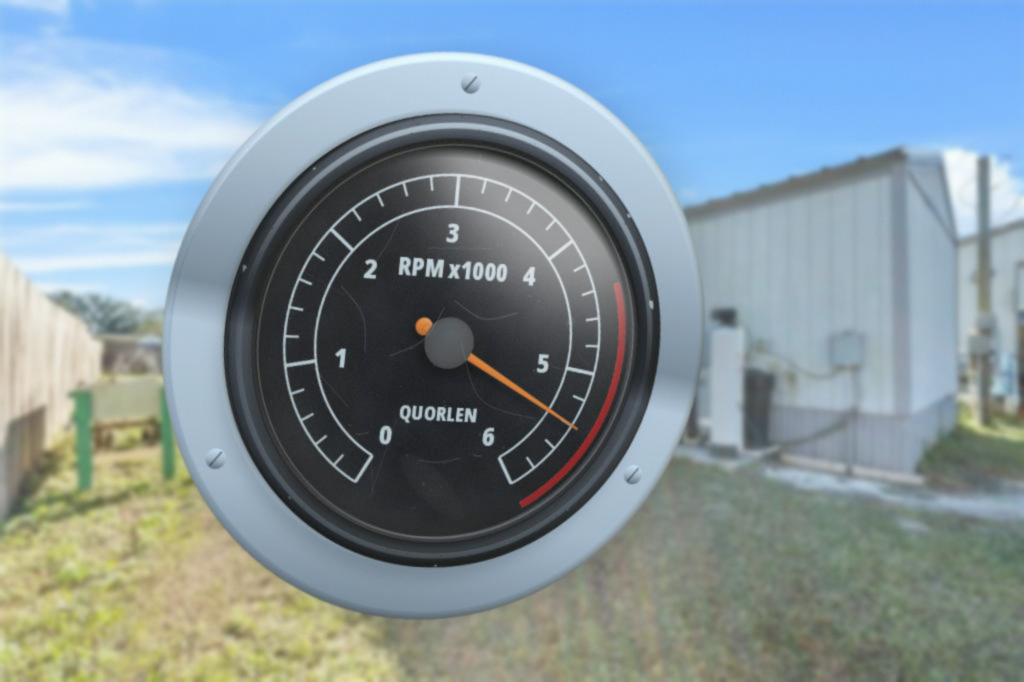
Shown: rpm 5400
